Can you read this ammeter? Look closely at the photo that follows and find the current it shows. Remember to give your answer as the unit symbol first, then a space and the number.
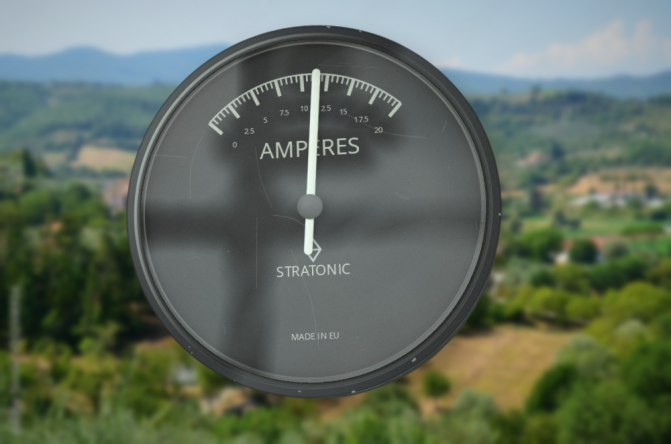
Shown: A 11.5
